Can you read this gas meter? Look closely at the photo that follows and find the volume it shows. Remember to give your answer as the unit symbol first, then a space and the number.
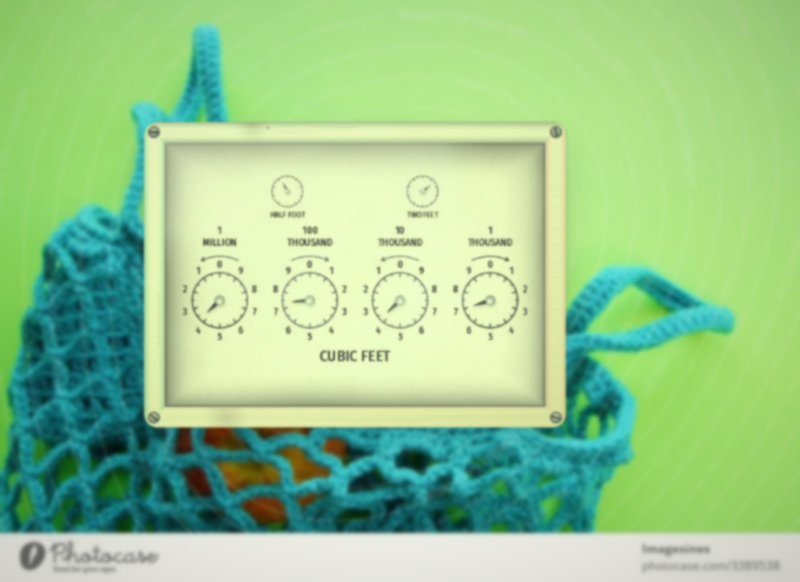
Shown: ft³ 373700
